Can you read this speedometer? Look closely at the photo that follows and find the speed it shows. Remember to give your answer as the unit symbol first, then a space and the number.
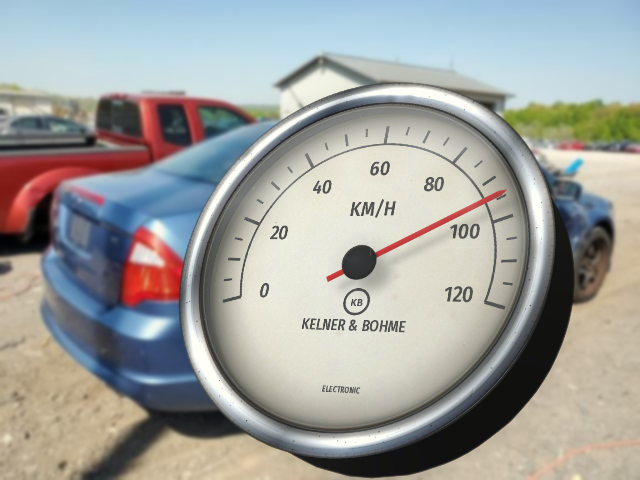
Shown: km/h 95
